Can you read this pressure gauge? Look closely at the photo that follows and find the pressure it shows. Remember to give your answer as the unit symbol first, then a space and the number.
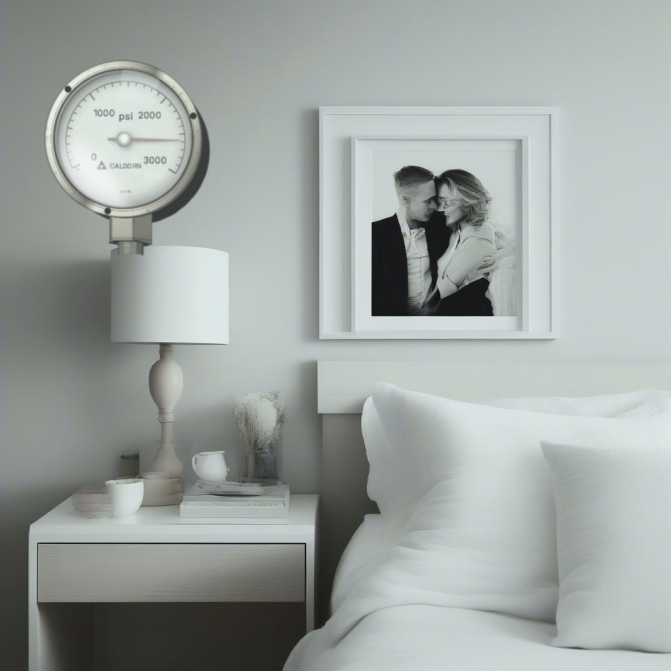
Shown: psi 2600
